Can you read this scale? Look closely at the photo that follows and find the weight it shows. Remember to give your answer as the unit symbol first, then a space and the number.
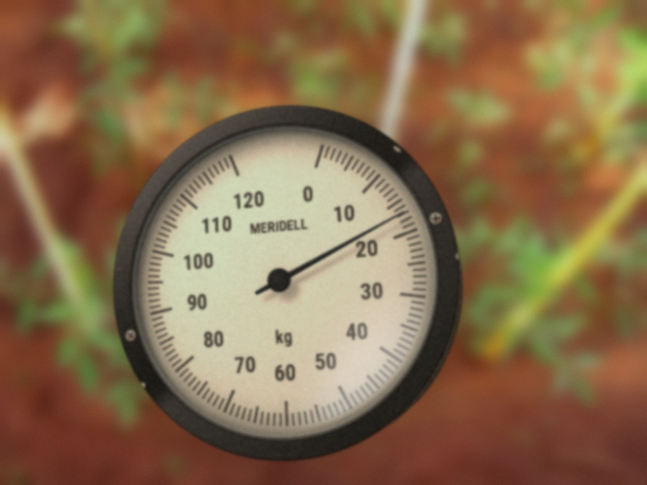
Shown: kg 17
